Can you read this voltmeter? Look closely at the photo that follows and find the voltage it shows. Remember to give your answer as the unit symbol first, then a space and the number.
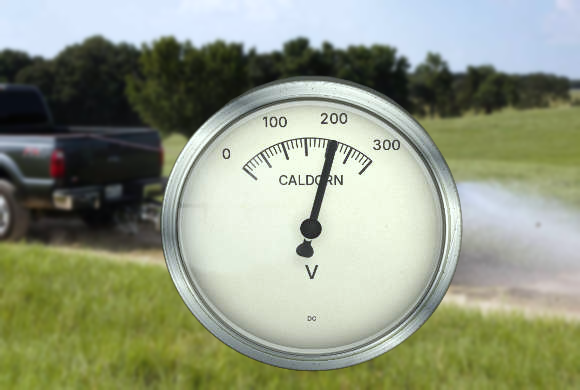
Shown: V 210
